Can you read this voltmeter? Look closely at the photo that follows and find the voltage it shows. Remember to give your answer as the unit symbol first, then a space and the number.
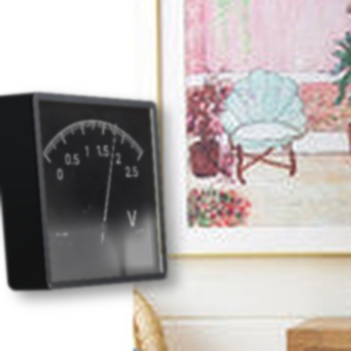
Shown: V 1.75
